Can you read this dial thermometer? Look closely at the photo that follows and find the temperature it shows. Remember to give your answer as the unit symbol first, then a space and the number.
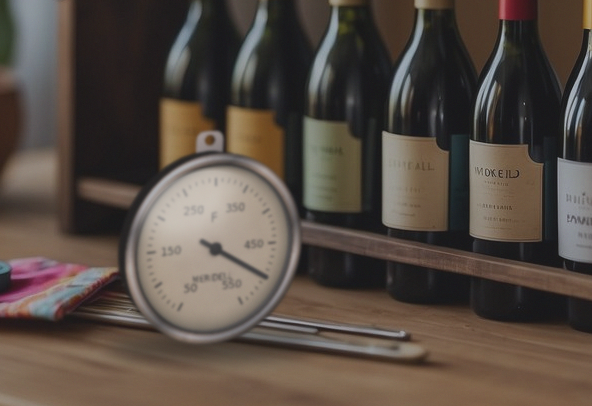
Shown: °F 500
